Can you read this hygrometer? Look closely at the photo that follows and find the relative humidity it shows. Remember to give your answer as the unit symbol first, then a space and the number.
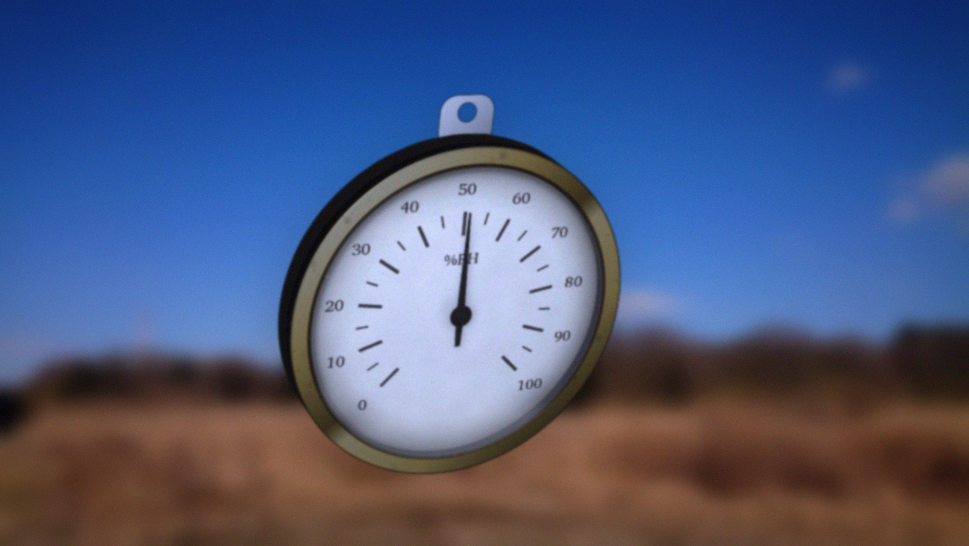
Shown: % 50
